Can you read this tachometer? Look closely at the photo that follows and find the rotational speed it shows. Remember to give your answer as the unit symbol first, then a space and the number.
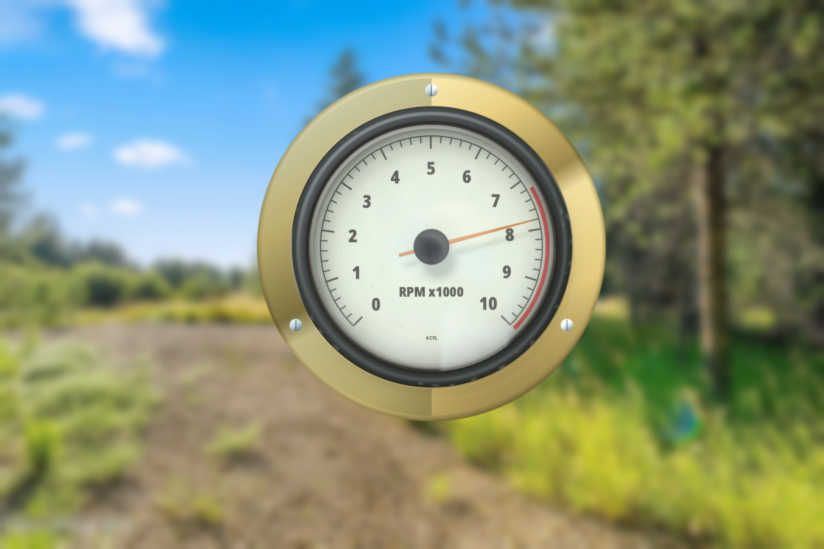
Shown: rpm 7800
